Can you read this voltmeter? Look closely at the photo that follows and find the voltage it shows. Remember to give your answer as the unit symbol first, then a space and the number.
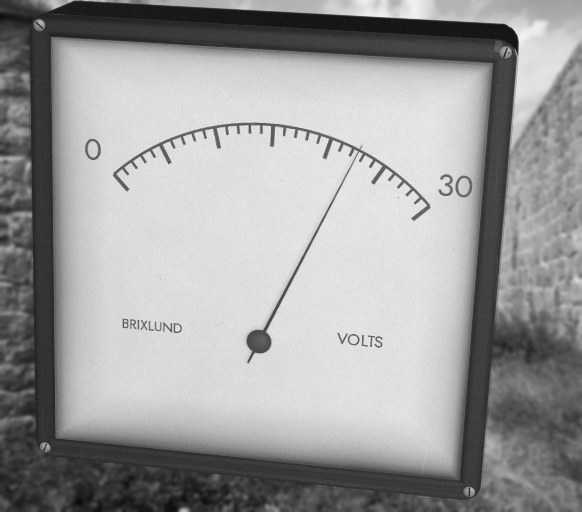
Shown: V 22.5
